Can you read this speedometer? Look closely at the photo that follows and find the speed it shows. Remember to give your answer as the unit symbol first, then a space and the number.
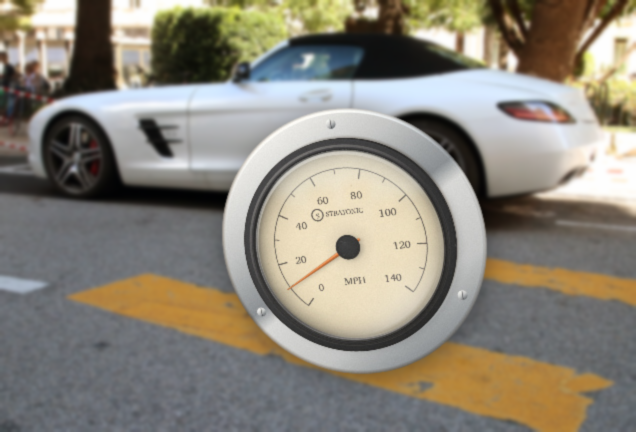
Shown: mph 10
